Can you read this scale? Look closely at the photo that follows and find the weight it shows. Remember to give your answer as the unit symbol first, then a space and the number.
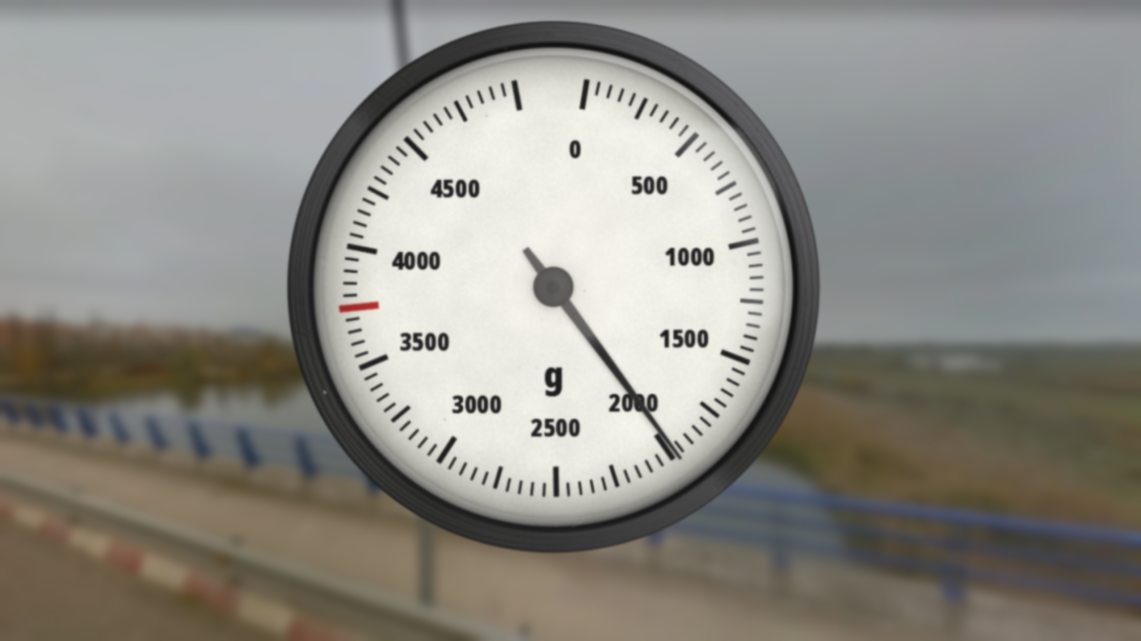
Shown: g 1975
